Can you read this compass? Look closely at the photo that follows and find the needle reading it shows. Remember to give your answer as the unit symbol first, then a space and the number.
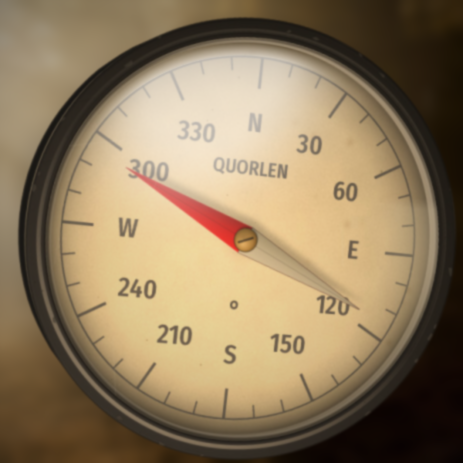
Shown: ° 295
